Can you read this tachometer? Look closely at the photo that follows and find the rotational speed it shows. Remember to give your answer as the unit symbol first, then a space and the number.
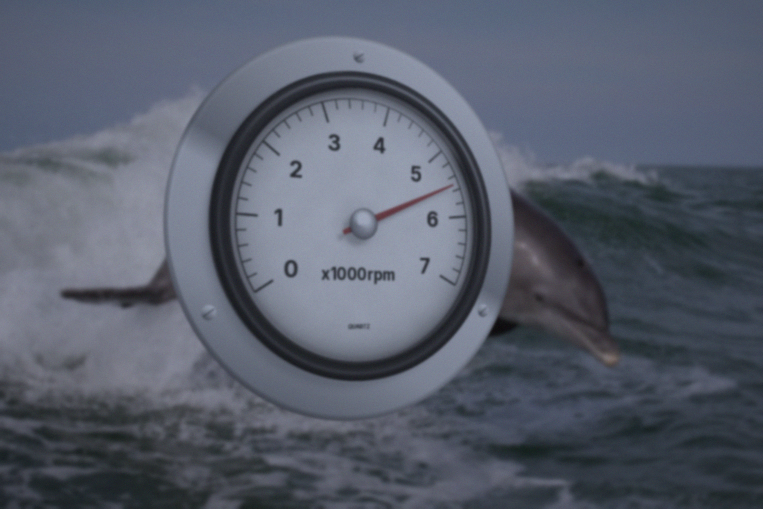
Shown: rpm 5500
